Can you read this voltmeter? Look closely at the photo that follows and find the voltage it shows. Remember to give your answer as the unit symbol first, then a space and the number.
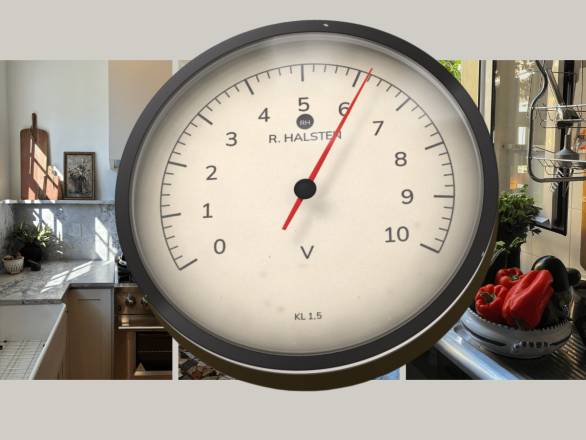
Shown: V 6.2
